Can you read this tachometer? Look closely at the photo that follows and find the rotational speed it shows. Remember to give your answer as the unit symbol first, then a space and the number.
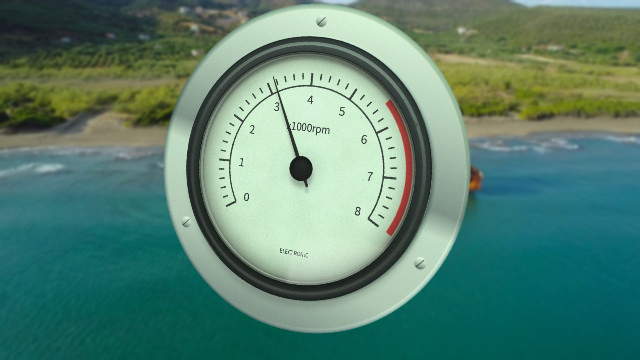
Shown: rpm 3200
